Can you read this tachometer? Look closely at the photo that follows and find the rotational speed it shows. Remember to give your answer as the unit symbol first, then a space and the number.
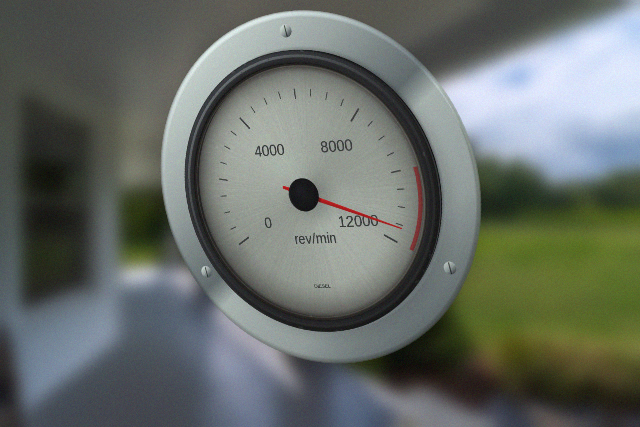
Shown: rpm 11500
